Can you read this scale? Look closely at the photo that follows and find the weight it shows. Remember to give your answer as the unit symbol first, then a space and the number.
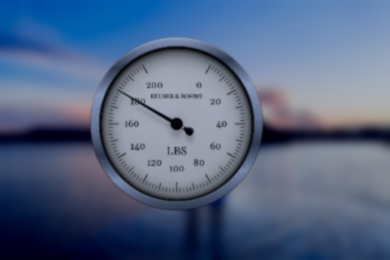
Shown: lb 180
